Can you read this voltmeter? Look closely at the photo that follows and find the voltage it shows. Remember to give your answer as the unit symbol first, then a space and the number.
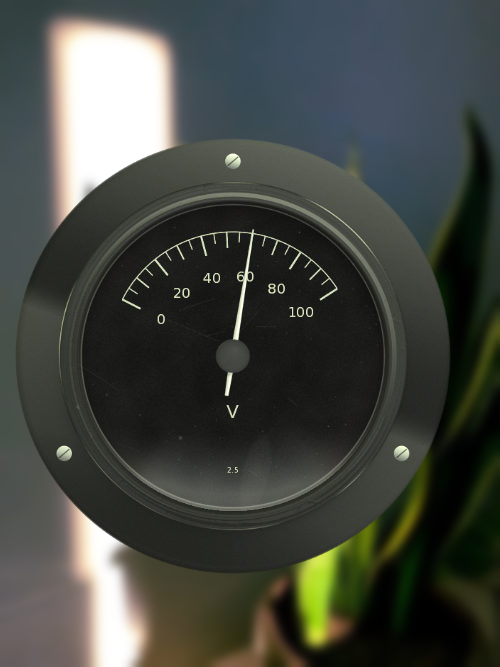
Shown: V 60
